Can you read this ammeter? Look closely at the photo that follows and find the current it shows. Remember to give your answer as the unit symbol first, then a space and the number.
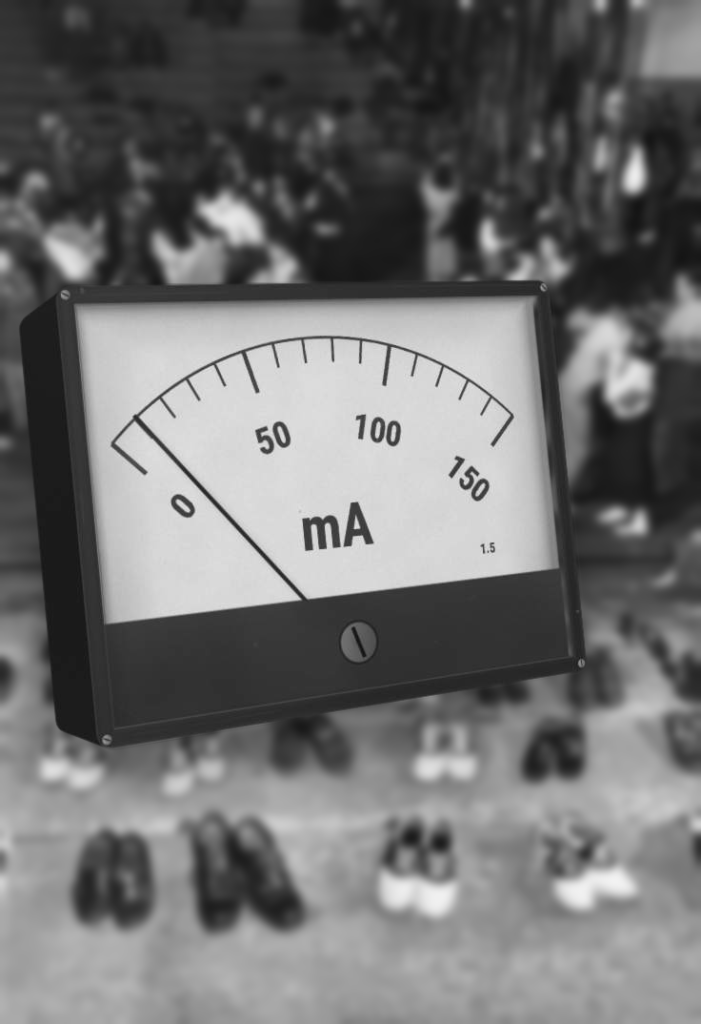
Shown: mA 10
